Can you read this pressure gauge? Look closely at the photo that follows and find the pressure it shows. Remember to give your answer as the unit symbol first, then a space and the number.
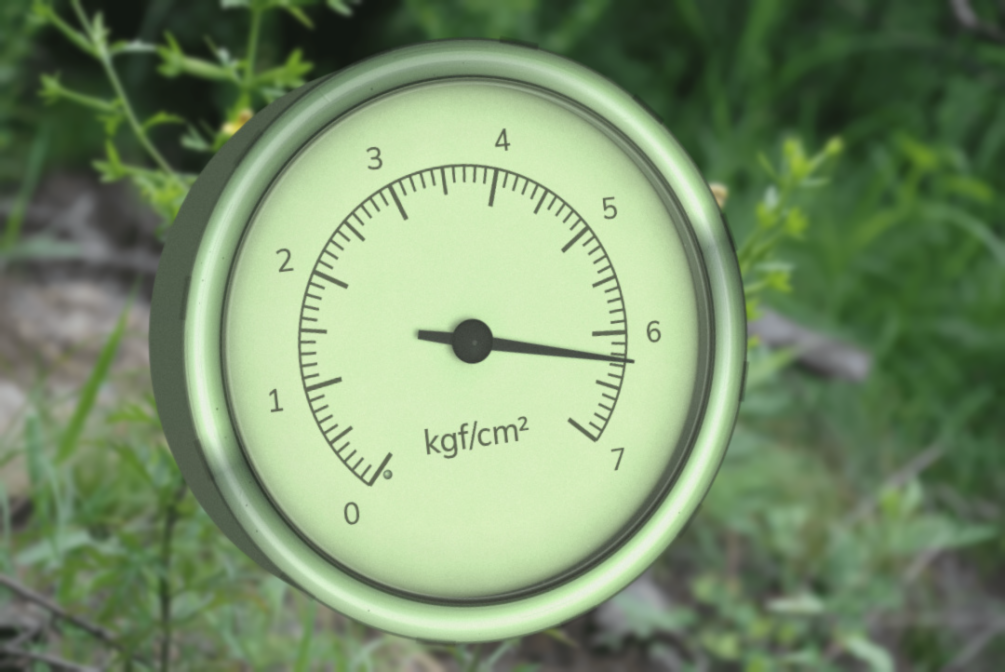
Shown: kg/cm² 6.25
